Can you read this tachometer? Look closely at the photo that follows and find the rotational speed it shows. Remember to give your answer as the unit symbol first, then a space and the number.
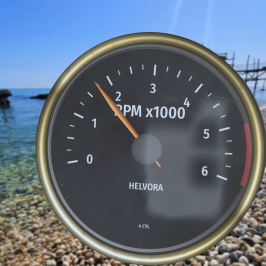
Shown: rpm 1750
